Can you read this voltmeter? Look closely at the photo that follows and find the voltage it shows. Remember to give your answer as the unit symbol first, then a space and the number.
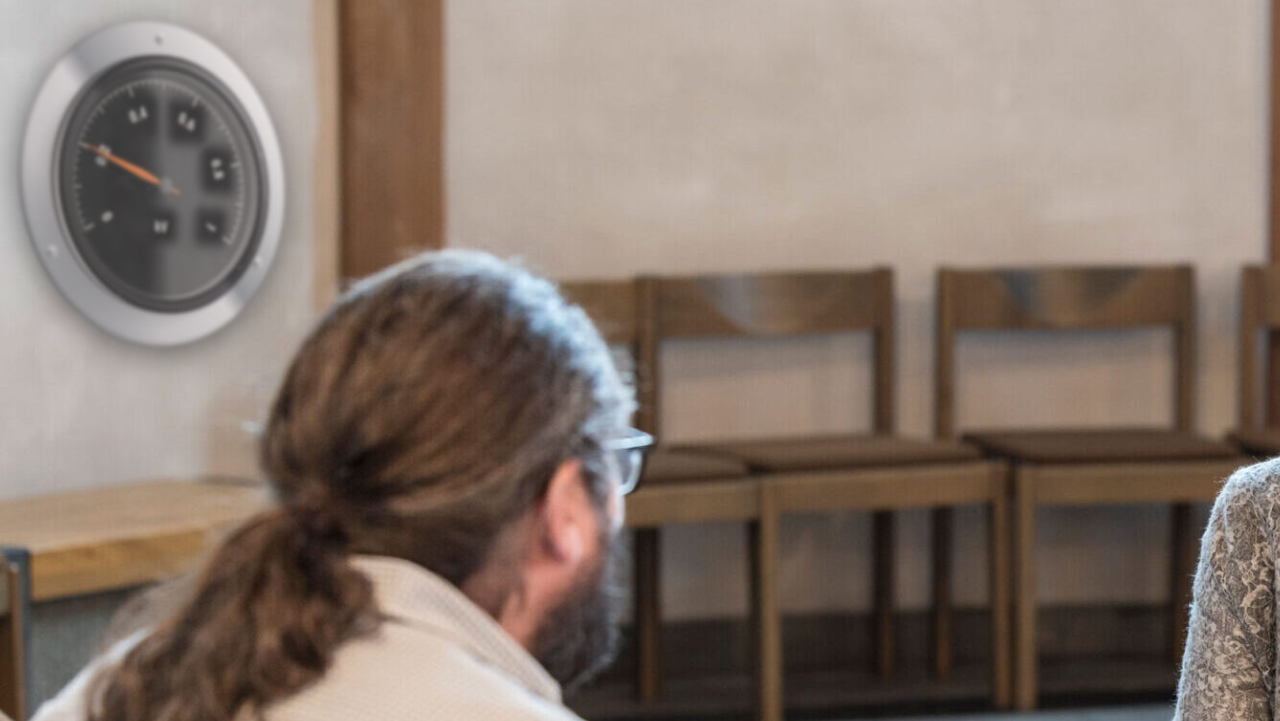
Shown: kV 0.2
